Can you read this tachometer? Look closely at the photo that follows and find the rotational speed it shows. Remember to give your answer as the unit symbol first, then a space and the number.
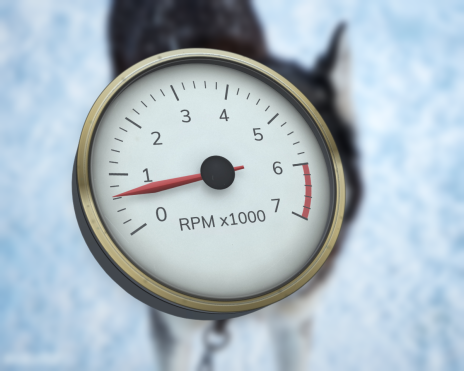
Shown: rpm 600
